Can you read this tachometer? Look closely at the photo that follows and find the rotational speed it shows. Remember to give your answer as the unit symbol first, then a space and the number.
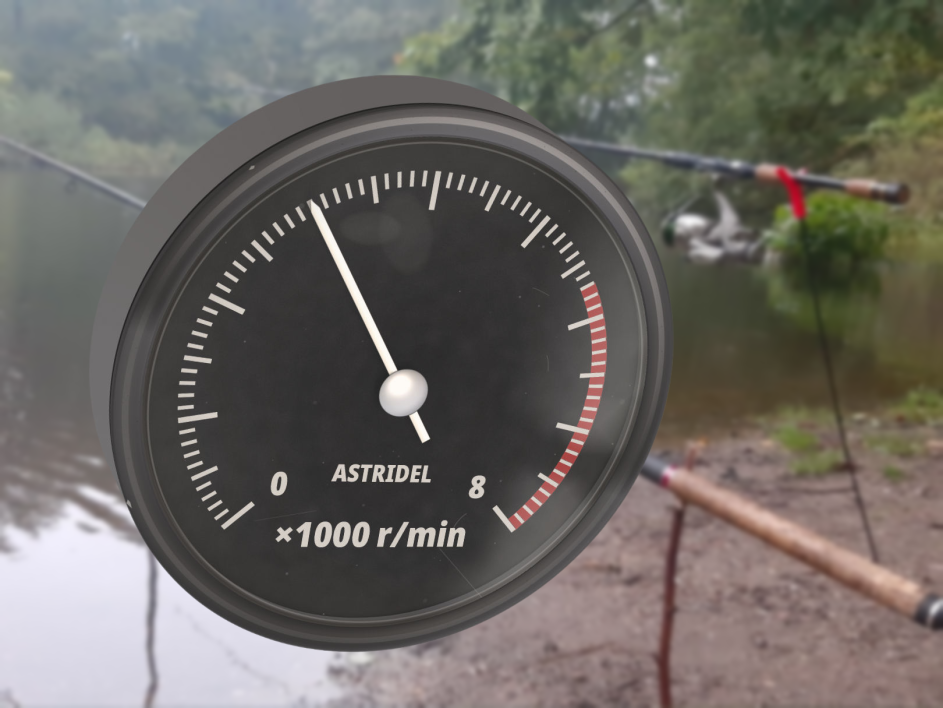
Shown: rpm 3000
